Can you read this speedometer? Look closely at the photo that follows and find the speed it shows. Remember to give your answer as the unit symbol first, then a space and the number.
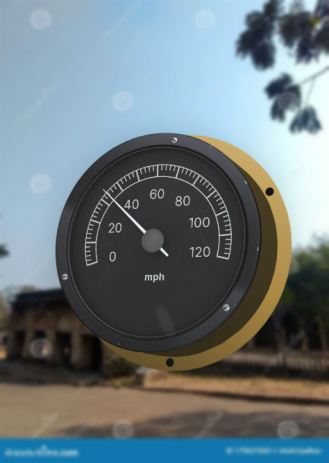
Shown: mph 34
